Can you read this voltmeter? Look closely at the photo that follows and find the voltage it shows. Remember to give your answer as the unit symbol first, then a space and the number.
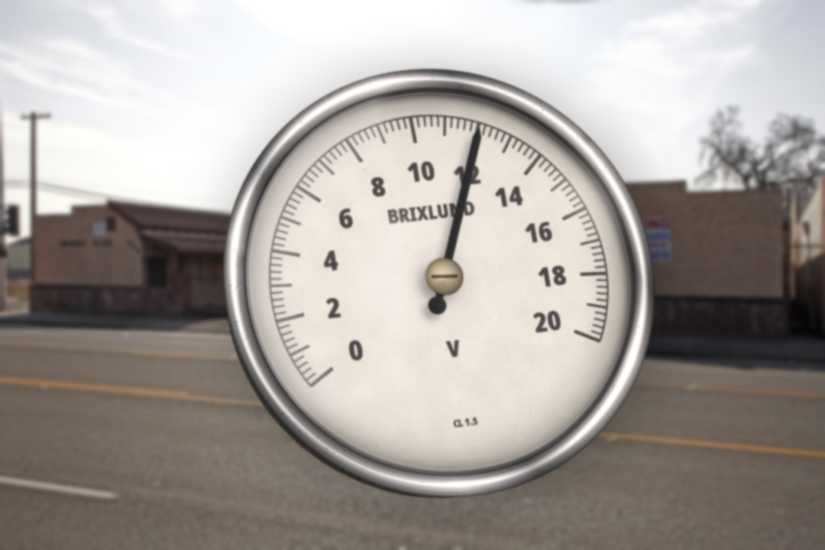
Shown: V 12
